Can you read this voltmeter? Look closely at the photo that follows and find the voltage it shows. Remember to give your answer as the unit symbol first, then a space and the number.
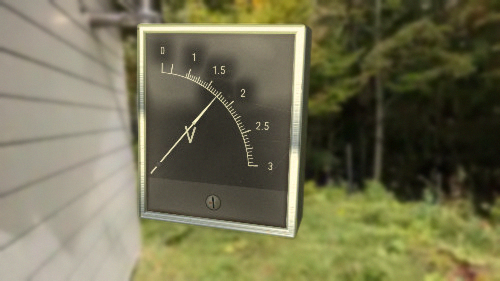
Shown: V 1.75
